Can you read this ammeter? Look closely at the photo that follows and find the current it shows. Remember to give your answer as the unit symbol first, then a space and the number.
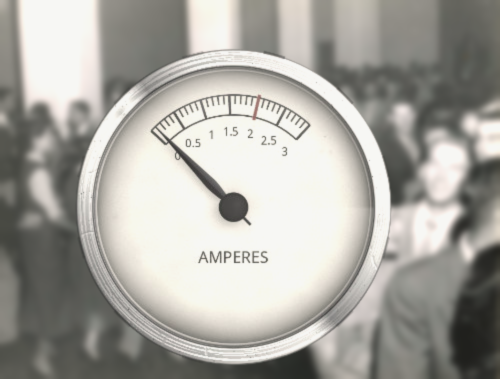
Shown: A 0.1
